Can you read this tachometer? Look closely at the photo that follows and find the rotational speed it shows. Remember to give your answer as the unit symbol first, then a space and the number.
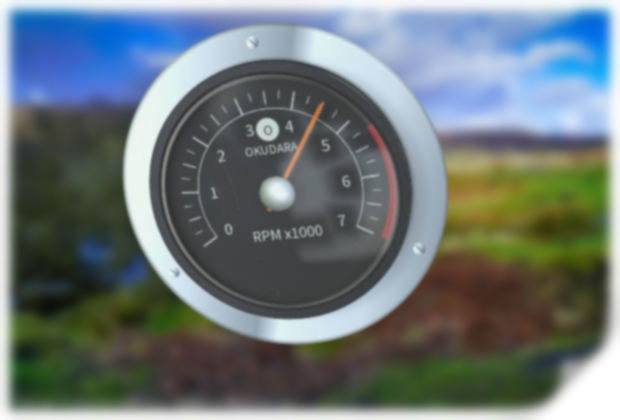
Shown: rpm 4500
